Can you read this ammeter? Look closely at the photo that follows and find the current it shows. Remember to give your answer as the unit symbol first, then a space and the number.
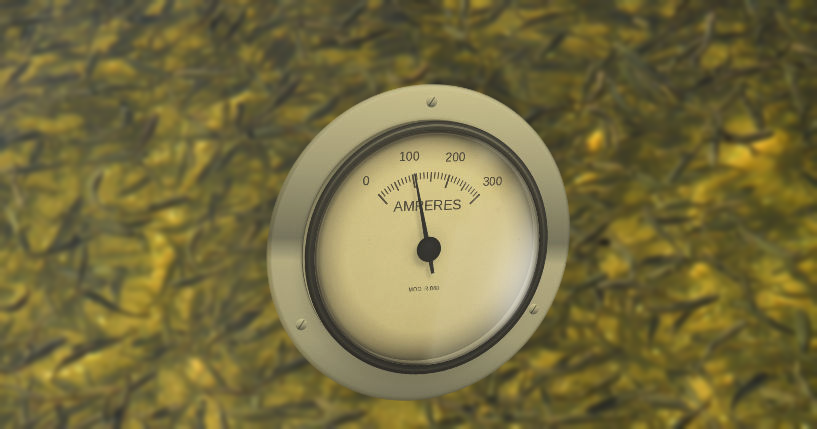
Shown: A 100
